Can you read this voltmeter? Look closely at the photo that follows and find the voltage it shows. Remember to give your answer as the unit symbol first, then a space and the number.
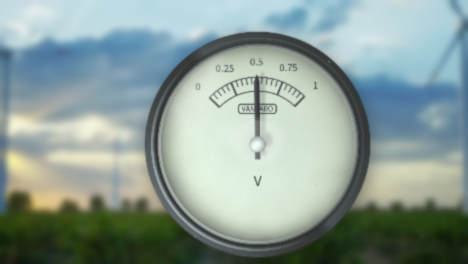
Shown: V 0.5
